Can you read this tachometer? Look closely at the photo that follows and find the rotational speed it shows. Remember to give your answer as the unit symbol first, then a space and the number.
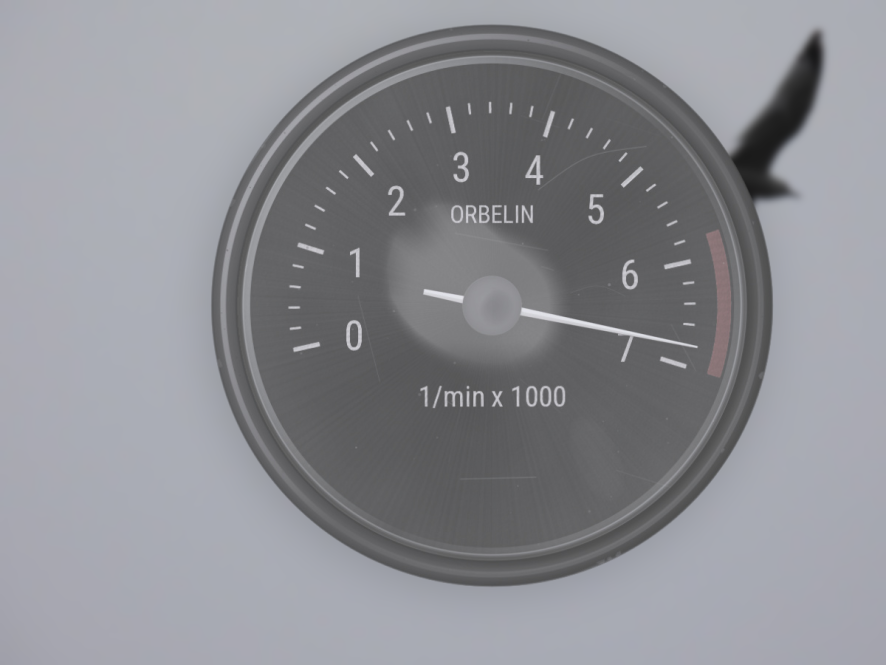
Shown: rpm 6800
